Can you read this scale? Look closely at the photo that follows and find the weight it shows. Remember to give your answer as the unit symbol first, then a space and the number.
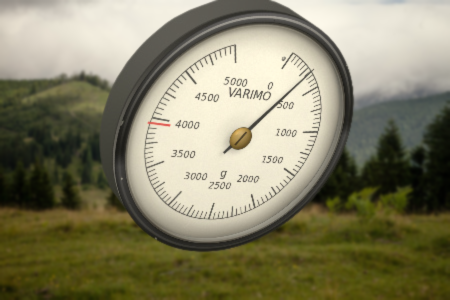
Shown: g 250
